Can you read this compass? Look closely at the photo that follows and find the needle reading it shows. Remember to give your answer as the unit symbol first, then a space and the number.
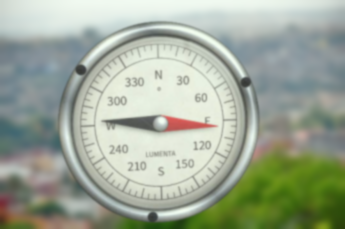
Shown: ° 95
